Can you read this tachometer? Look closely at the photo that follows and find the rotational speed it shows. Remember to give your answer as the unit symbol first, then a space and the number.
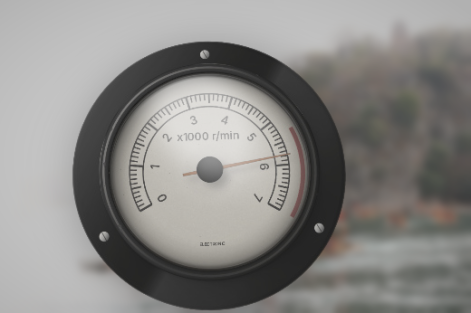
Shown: rpm 5800
